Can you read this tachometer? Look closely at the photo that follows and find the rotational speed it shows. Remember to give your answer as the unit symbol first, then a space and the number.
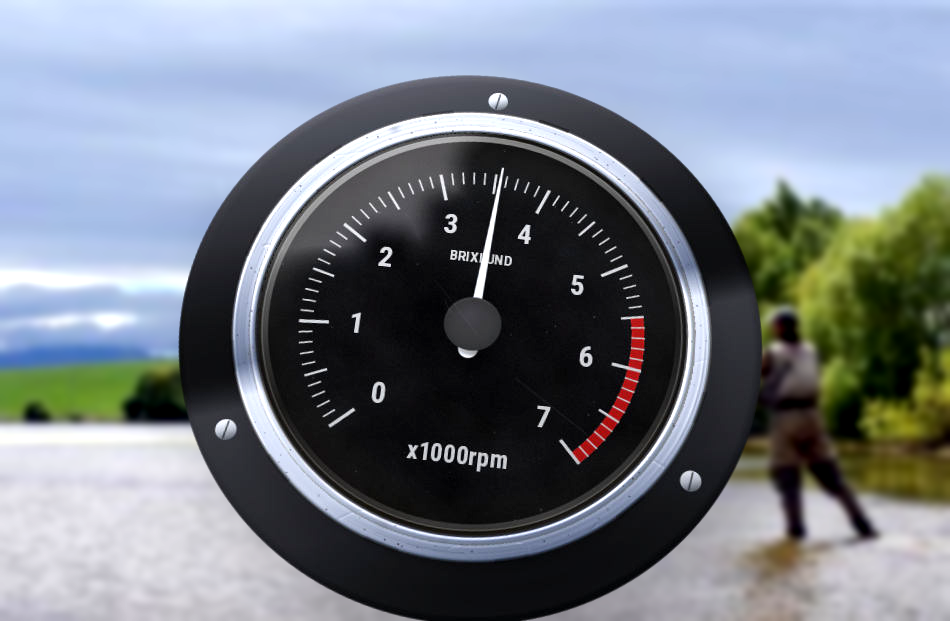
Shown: rpm 3550
